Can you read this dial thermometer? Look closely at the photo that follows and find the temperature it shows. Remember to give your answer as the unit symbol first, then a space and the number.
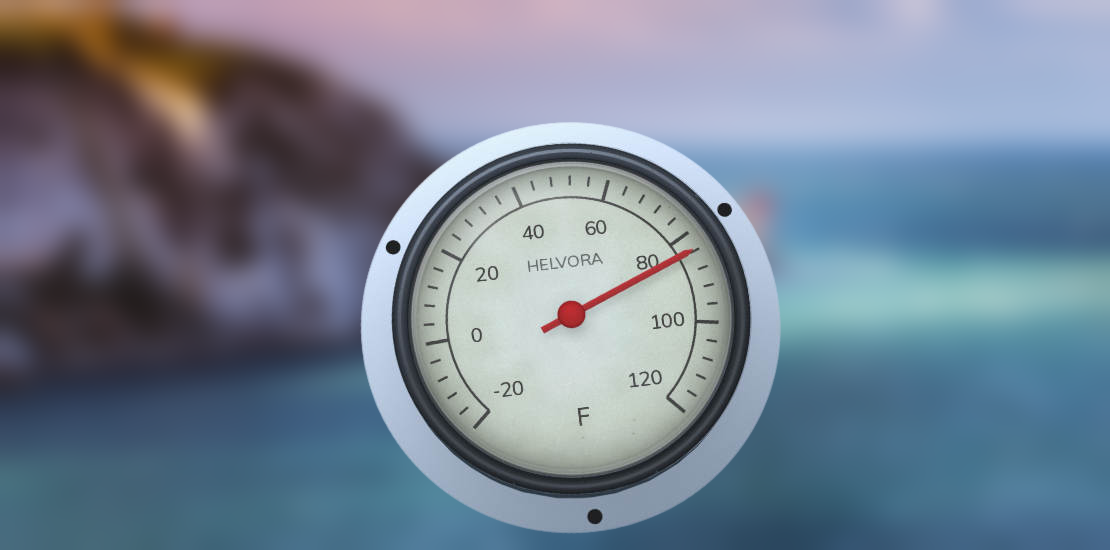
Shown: °F 84
